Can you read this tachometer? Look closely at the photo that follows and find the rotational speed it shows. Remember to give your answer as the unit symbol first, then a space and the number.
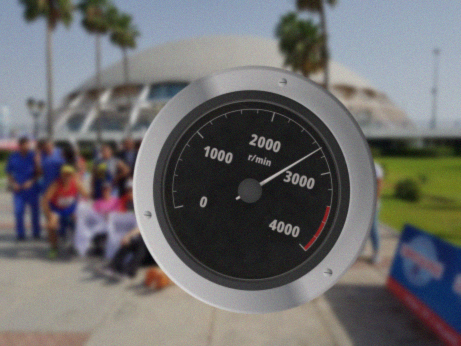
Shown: rpm 2700
